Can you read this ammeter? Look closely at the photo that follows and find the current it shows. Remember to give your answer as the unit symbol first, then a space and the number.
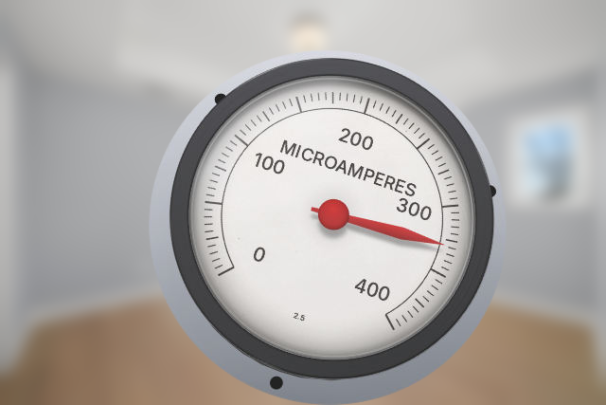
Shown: µA 330
